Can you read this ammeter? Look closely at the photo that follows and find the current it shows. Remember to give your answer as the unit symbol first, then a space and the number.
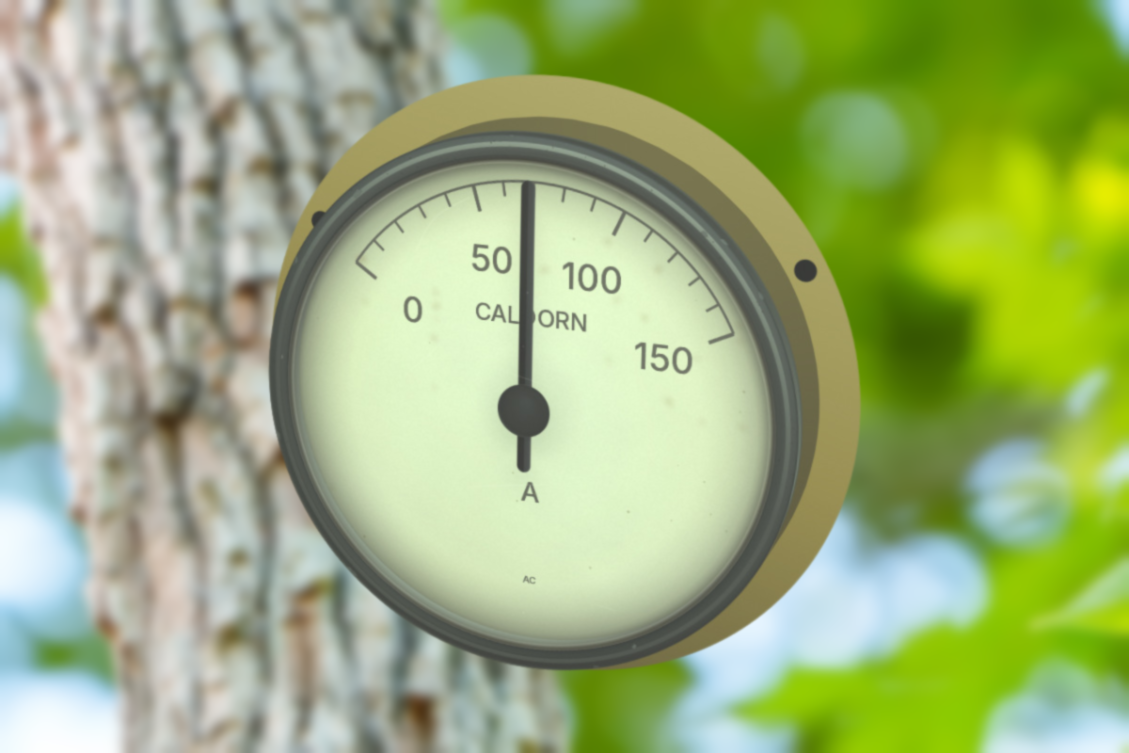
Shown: A 70
